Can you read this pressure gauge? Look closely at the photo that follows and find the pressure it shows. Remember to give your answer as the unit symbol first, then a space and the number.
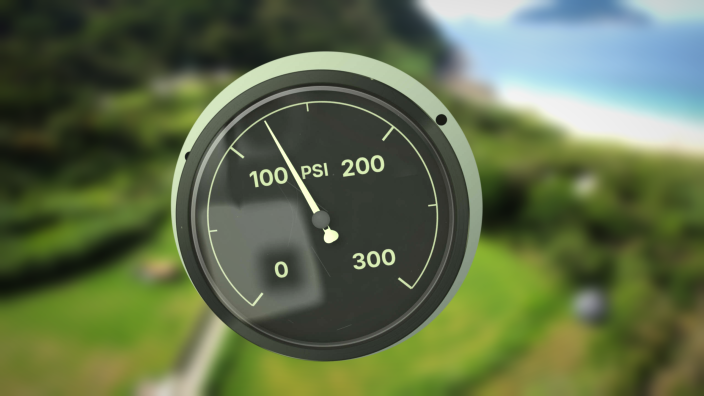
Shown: psi 125
